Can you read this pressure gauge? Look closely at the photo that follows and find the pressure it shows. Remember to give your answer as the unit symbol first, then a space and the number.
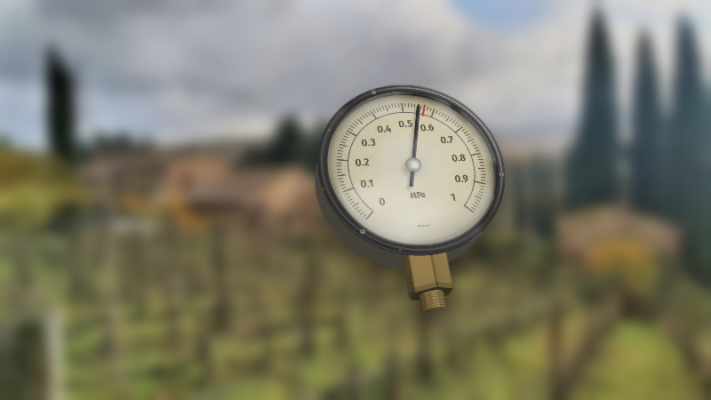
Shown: MPa 0.55
